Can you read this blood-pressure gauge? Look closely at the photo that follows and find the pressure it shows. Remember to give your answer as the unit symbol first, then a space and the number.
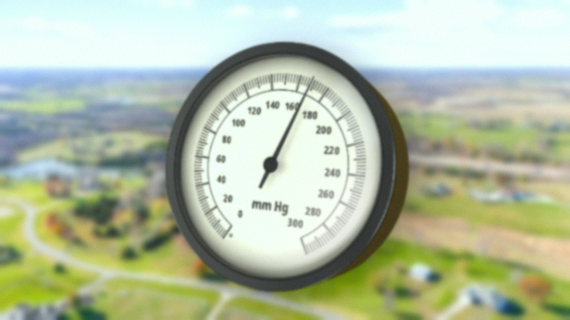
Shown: mmHg 170
